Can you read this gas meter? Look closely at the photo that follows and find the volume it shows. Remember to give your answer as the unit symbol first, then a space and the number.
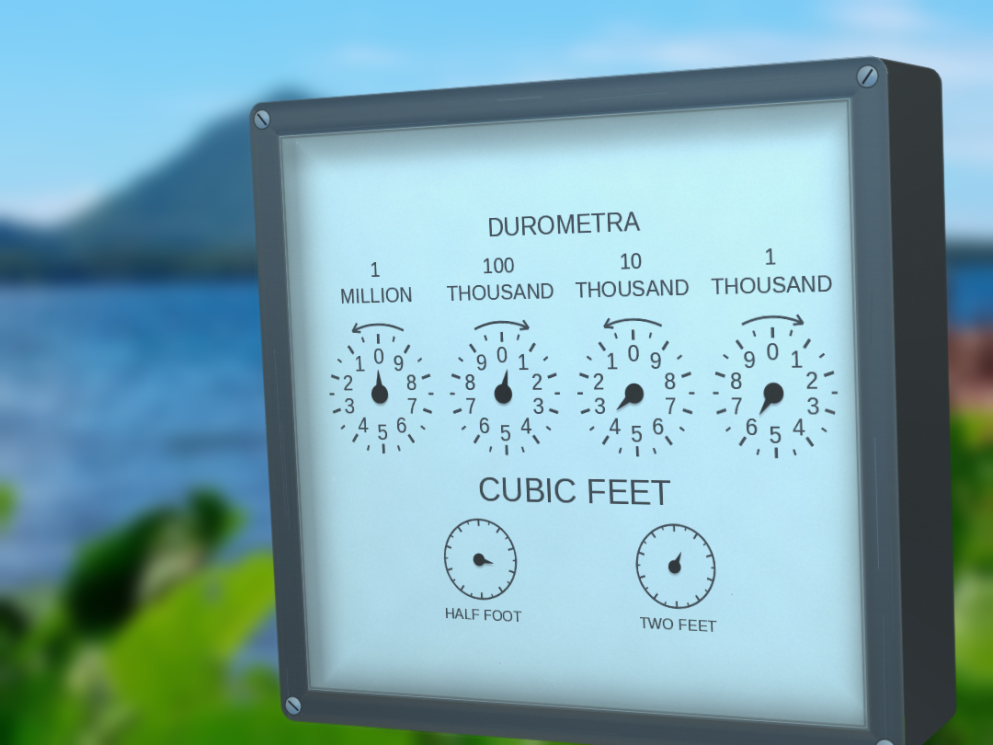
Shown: ft³ 3600
